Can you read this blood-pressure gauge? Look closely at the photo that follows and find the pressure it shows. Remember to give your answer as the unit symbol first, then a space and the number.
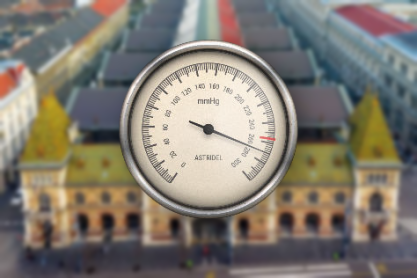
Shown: mmHg 270
